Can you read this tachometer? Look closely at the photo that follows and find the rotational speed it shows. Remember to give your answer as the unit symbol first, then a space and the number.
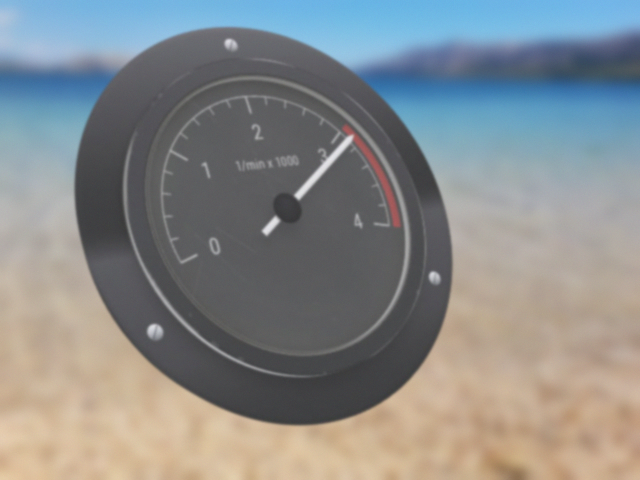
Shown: rpm 3100
